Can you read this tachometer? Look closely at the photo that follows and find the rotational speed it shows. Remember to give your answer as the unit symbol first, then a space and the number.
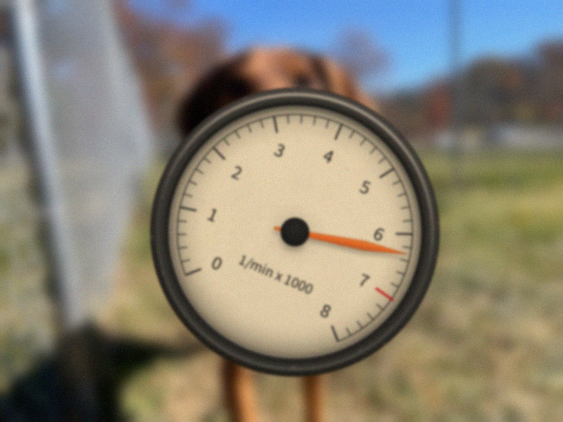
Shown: rpm 6300
